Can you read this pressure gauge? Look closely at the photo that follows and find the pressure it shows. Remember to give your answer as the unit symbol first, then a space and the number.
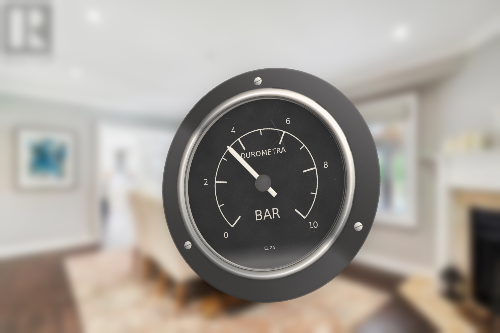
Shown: bar 3.5
